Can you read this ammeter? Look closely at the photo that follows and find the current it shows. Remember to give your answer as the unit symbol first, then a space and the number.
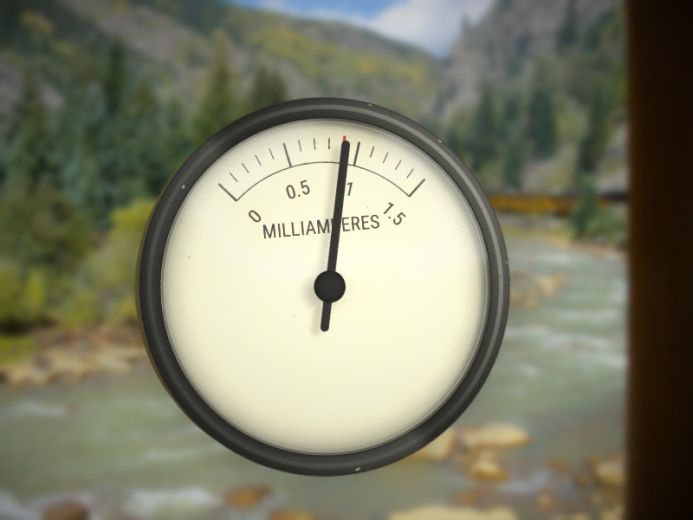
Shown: mA 0.9
